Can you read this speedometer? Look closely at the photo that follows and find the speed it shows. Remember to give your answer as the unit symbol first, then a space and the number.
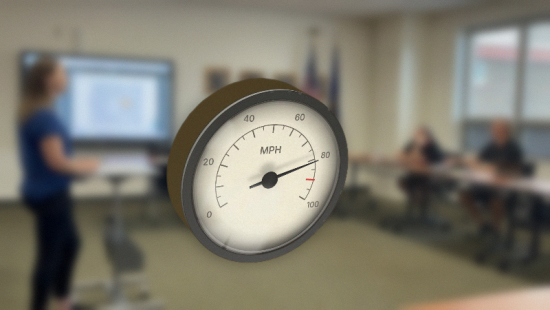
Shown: mph 80
